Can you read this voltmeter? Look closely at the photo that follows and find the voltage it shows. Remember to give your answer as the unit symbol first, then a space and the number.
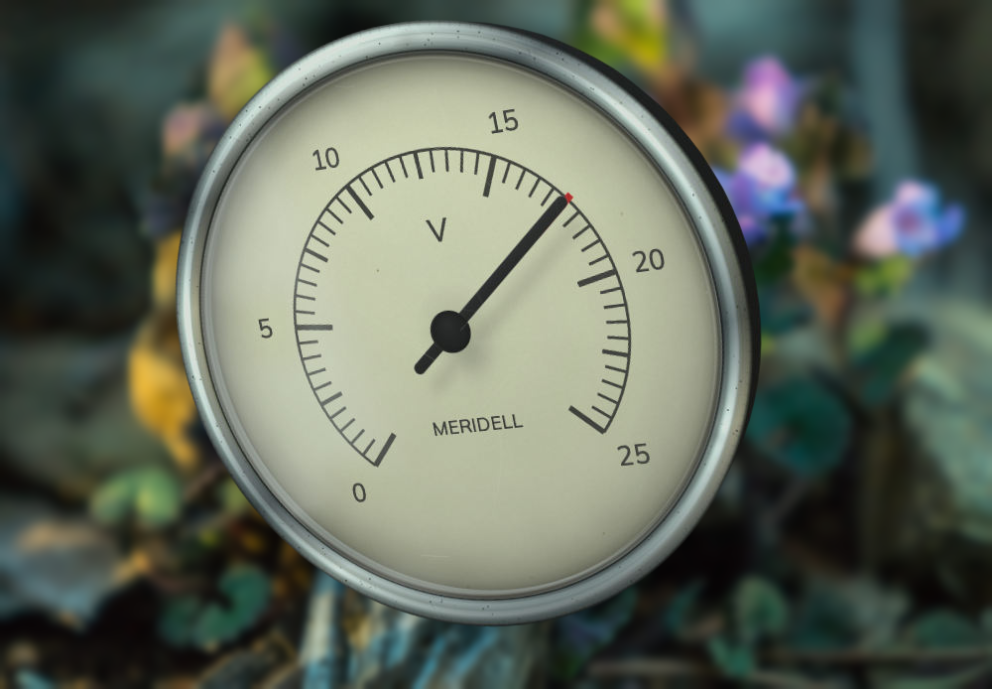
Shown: V 17.5
